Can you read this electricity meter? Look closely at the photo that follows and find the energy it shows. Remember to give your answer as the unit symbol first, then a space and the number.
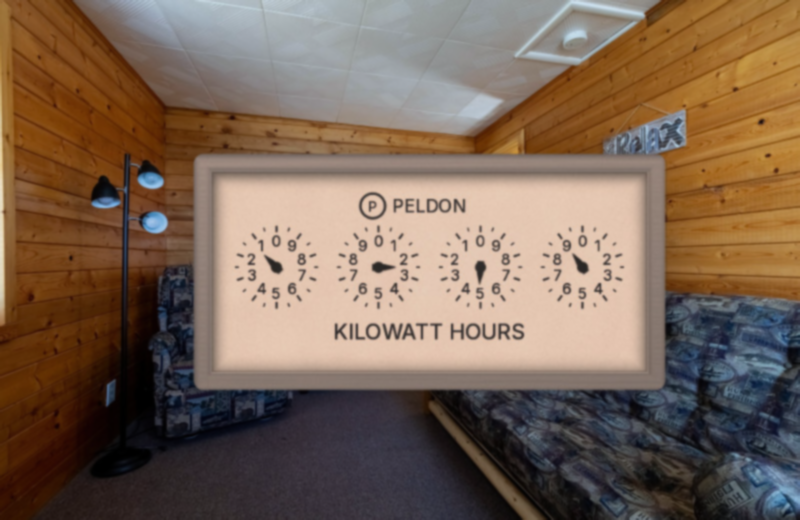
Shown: kWh 1249
